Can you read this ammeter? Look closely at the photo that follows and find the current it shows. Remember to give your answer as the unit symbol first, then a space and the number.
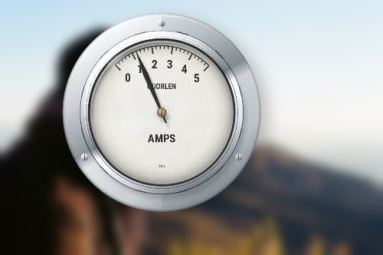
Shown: A 1.2
